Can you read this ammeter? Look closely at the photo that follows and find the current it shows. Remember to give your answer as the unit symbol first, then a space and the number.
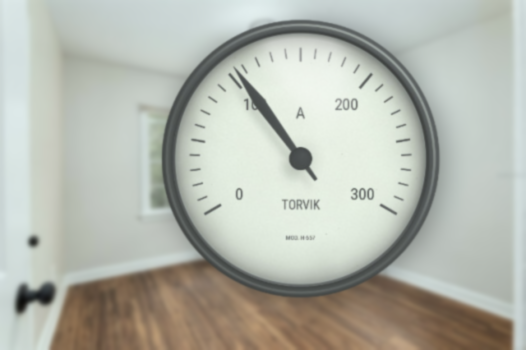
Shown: A 105
